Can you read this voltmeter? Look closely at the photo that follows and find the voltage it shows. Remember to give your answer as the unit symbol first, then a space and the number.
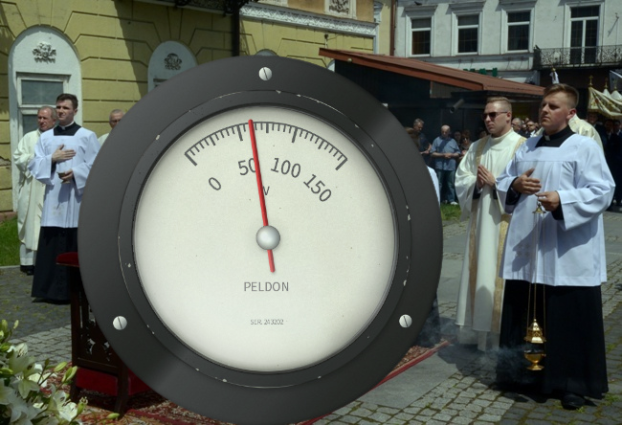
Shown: V 60
